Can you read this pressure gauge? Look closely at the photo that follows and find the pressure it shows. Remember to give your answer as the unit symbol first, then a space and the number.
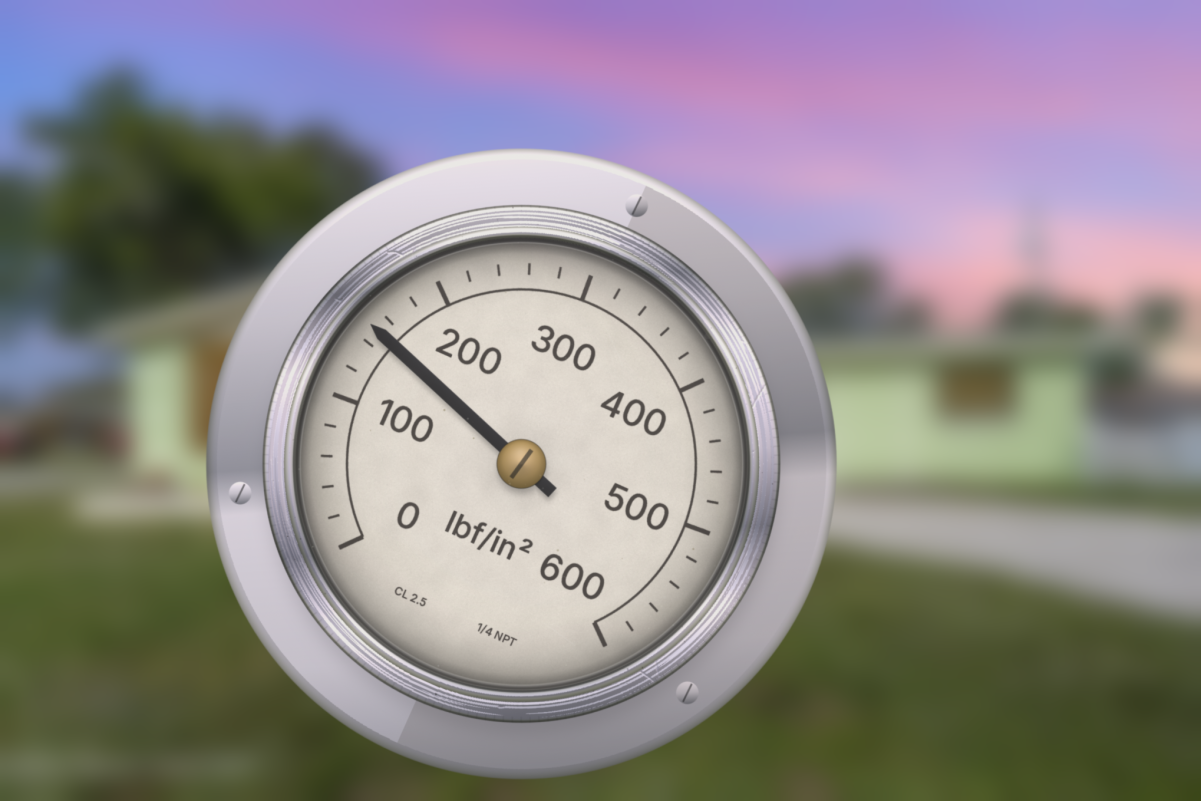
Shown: psi 150
